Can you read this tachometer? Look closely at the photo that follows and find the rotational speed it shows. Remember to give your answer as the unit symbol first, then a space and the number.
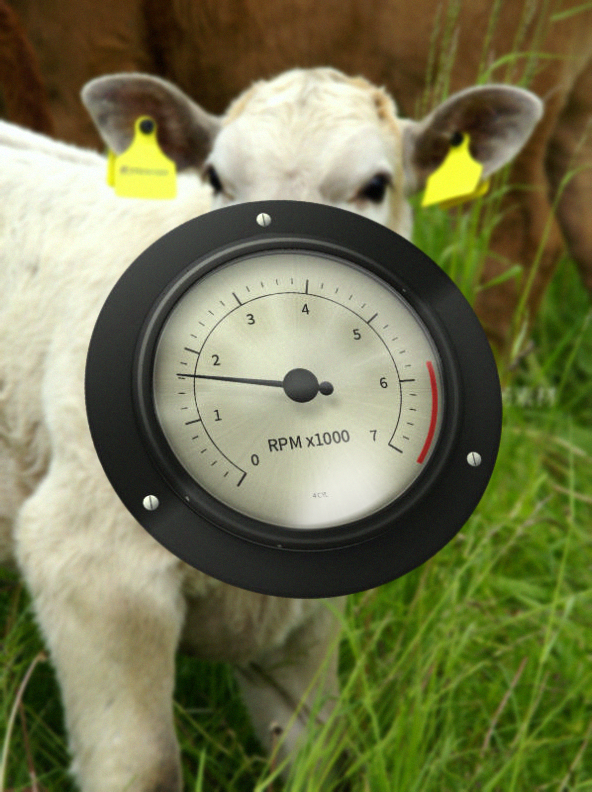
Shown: rpm 1600
